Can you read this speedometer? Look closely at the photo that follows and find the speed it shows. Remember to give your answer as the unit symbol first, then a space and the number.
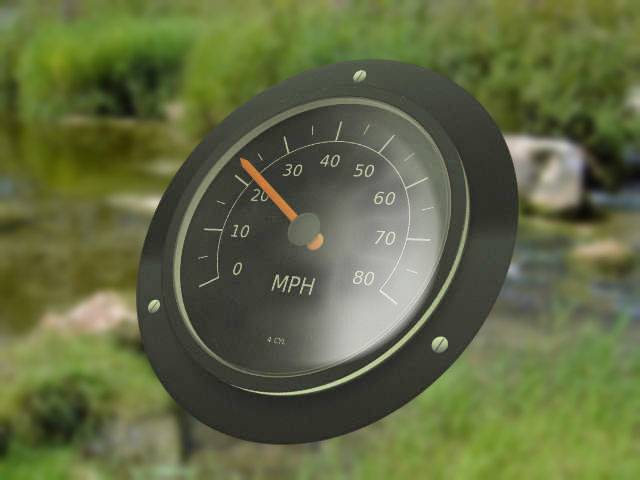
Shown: mph 22.5
